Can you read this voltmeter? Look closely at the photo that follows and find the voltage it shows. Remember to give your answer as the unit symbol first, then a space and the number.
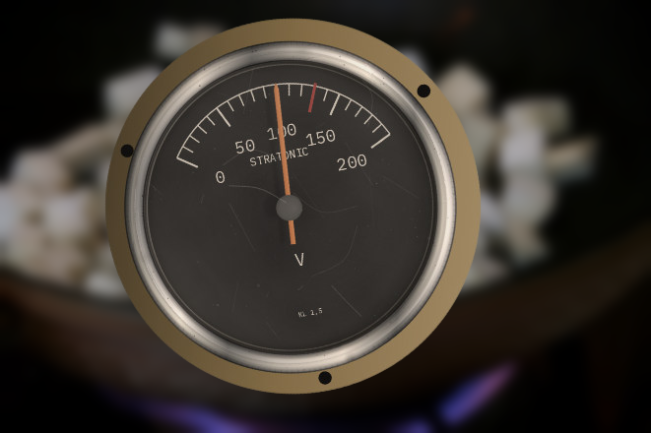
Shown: V 100
